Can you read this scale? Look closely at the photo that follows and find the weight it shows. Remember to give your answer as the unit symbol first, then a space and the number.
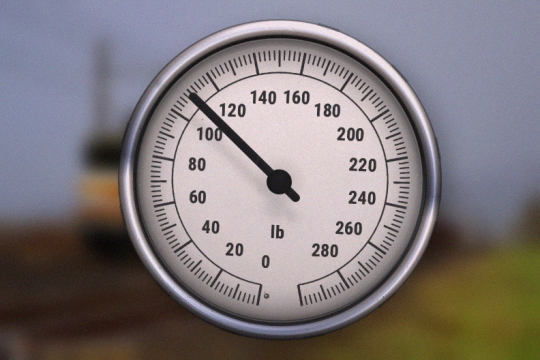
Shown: lb 110
